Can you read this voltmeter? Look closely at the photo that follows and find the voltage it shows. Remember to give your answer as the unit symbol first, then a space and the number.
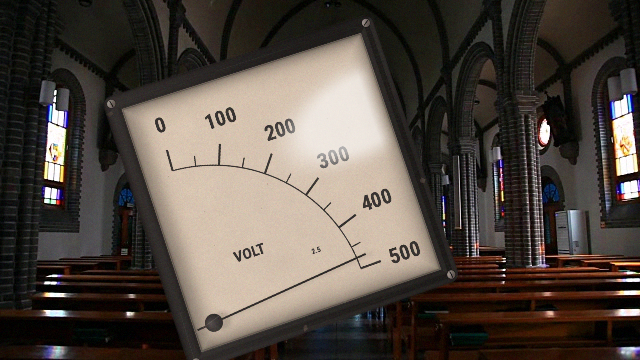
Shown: V 475
